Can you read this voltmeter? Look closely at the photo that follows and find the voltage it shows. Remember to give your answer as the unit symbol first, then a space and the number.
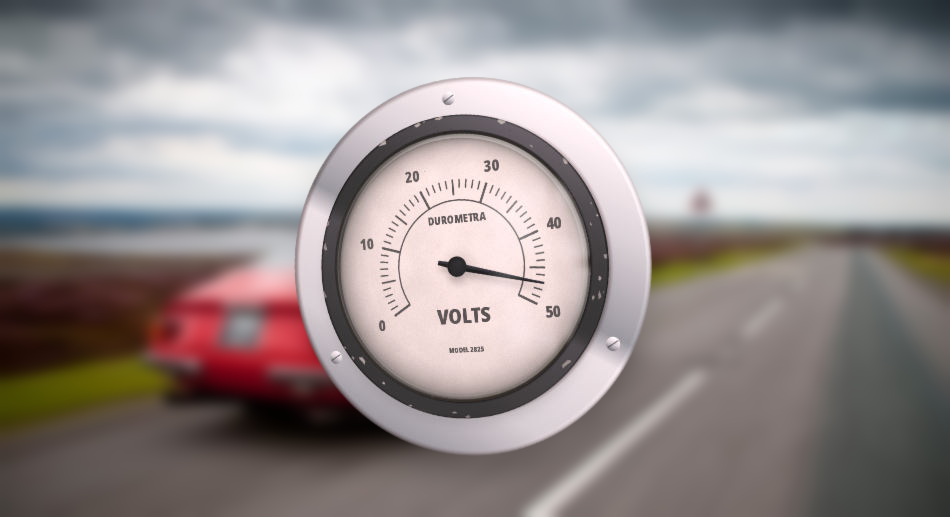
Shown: V 47
